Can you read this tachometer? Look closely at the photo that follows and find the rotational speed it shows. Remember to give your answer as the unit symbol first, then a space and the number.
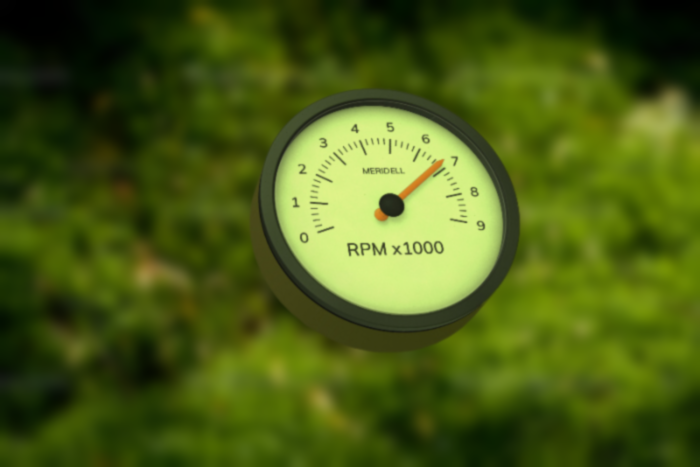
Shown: rpm 6800
